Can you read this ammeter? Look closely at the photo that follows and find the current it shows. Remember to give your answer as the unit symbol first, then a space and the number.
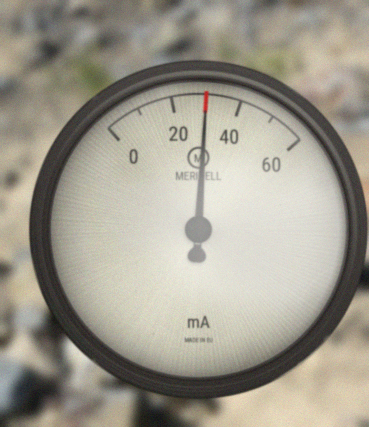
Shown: mA 30
